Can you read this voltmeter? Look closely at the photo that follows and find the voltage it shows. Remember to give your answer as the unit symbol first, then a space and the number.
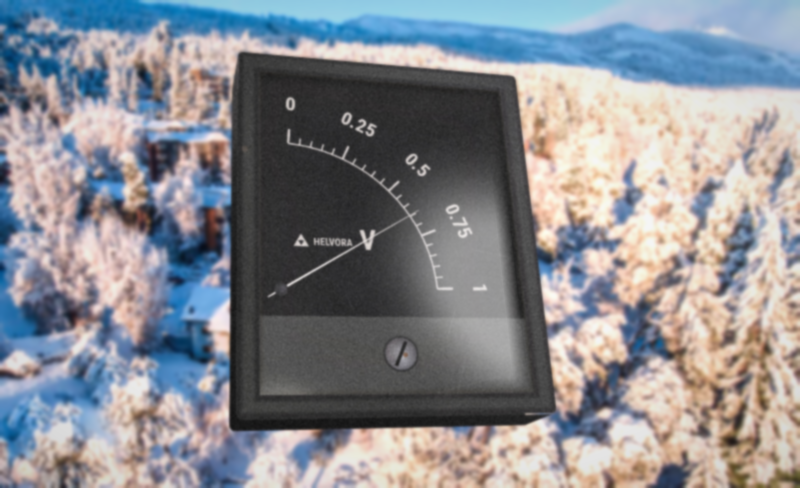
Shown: V 0.65
